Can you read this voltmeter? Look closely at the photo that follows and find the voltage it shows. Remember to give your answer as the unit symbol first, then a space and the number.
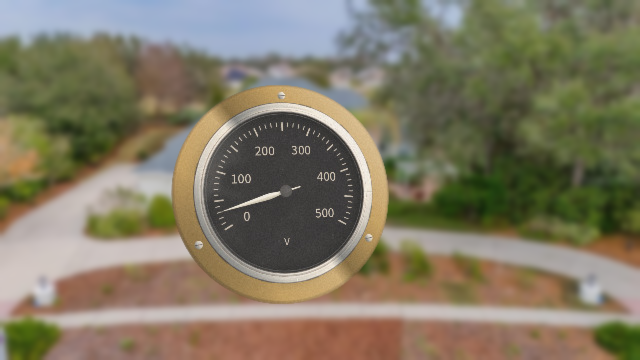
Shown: V 30
